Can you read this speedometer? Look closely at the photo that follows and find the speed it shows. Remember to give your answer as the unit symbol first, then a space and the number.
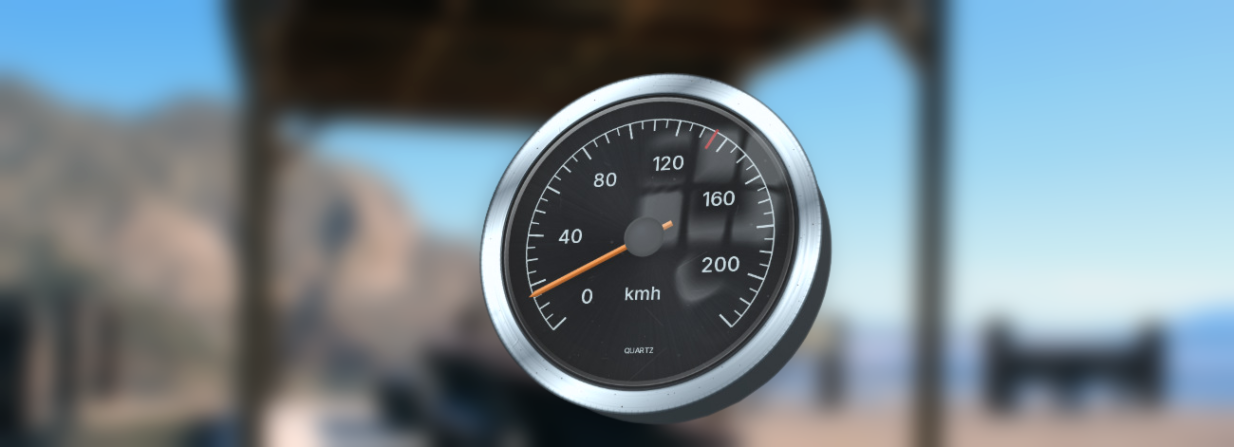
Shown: km/h 15
